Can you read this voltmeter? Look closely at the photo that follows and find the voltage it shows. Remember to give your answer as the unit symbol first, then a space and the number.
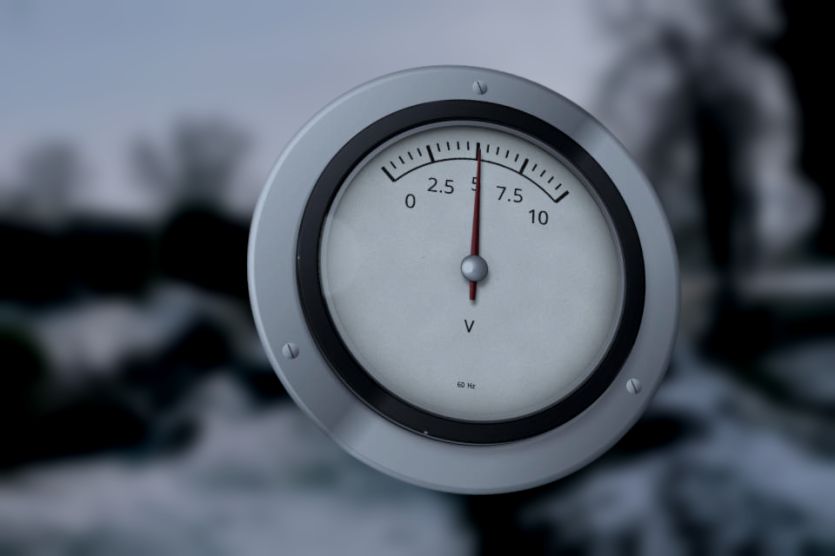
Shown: V 5
